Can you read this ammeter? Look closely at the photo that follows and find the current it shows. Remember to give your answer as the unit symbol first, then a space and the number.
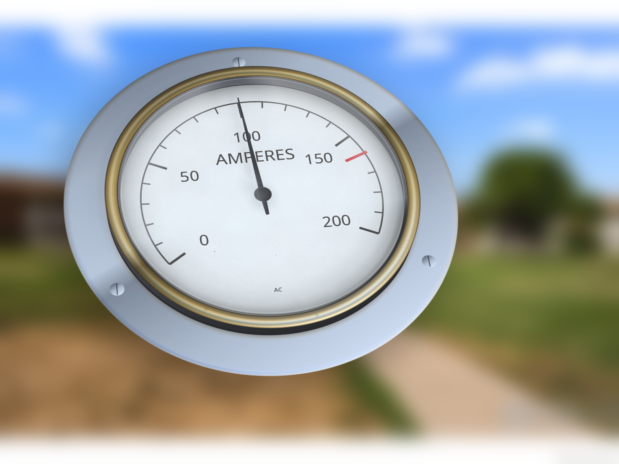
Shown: A 100
